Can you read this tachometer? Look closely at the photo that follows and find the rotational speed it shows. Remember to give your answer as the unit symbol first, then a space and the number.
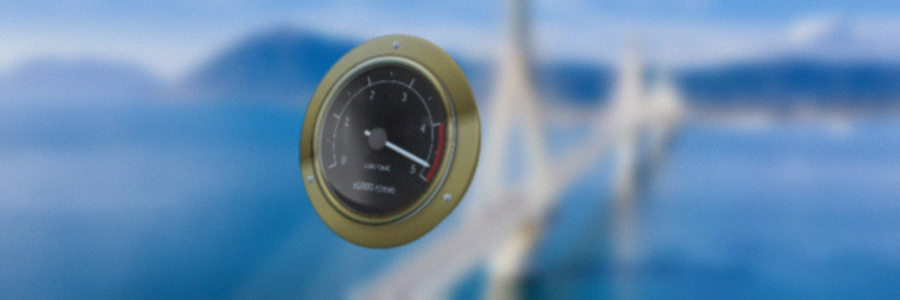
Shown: rpm 4750
